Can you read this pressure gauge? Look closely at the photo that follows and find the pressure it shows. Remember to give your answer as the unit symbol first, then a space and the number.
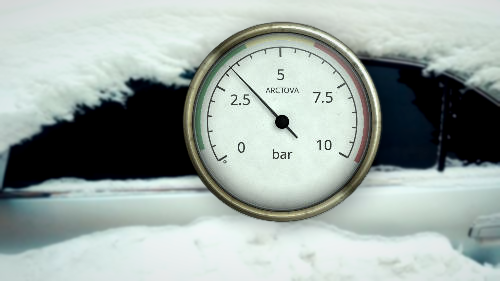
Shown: bar 3.25
